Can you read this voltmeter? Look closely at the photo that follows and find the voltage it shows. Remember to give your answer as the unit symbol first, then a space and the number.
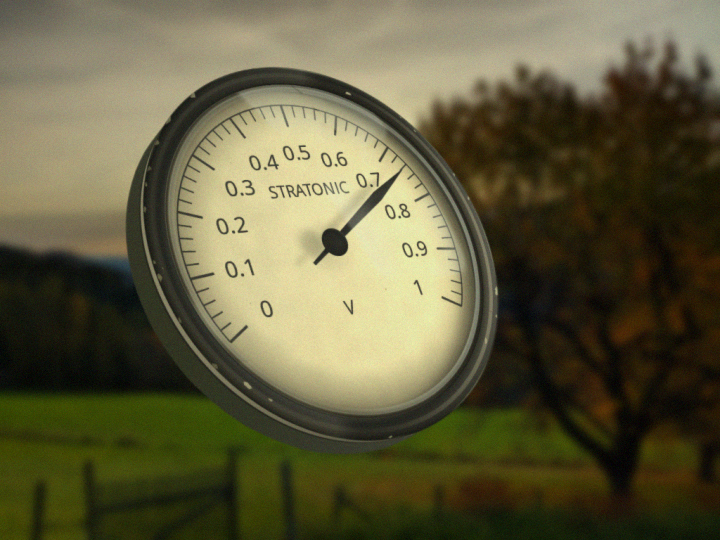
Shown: V 0.74
